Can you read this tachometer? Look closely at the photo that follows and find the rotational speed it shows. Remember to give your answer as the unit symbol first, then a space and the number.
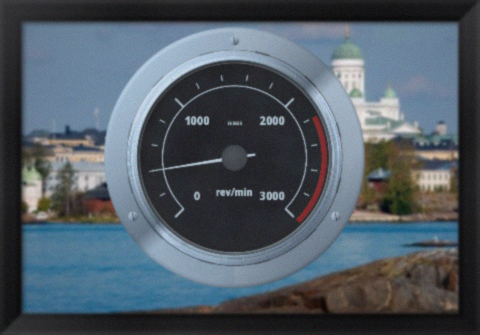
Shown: rpm 400
